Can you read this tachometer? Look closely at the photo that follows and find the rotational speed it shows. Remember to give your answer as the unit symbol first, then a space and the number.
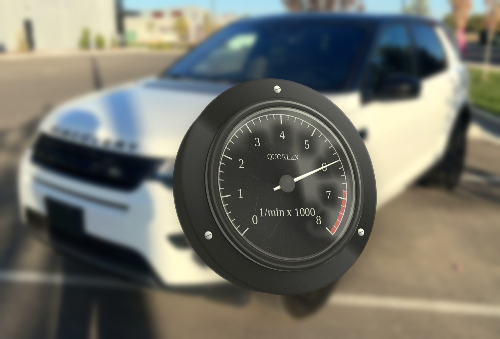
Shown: rpm 6000
